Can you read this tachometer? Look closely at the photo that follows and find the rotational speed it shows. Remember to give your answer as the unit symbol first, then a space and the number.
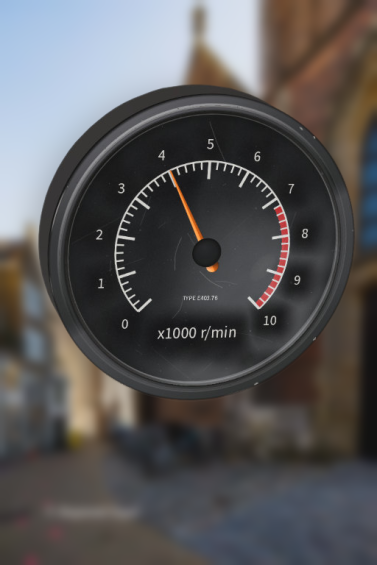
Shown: rpm 4000
